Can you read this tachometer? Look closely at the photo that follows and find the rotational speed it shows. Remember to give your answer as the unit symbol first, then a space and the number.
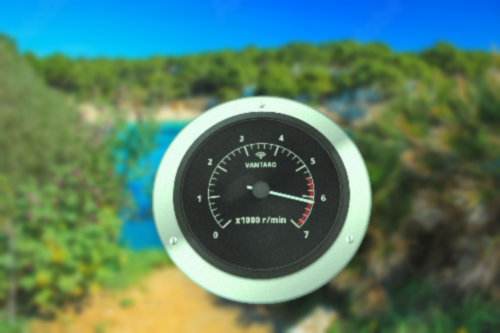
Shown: rpm 6200
